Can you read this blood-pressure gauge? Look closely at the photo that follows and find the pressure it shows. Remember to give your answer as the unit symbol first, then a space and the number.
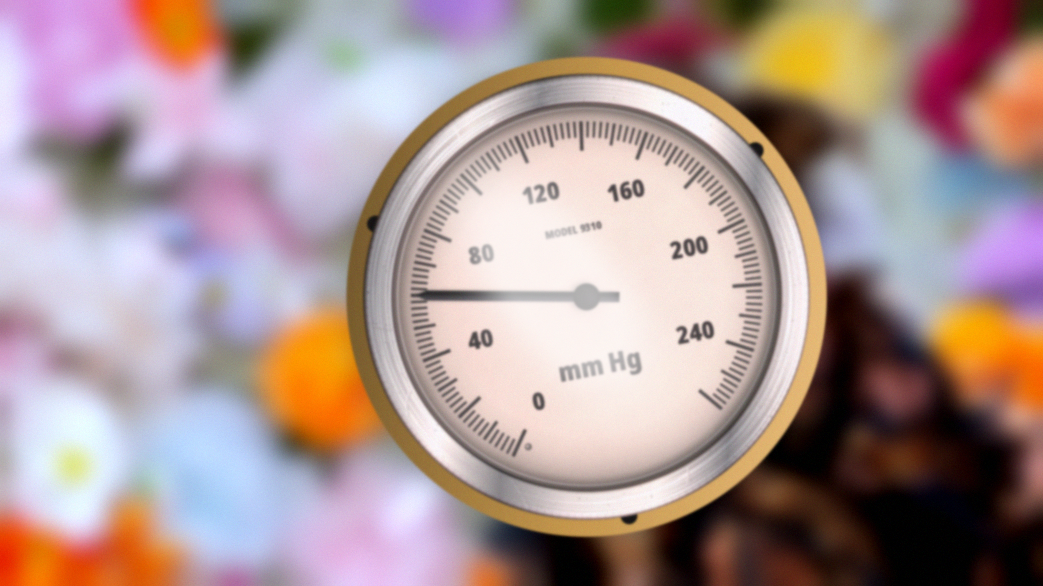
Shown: mmHg 60
